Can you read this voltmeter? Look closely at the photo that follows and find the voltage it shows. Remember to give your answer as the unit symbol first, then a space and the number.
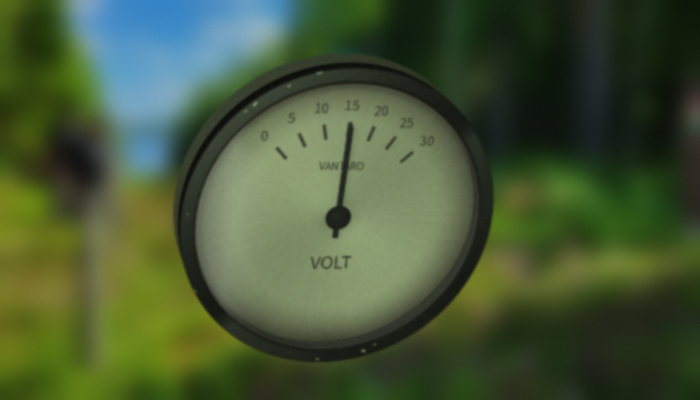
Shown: V 15
